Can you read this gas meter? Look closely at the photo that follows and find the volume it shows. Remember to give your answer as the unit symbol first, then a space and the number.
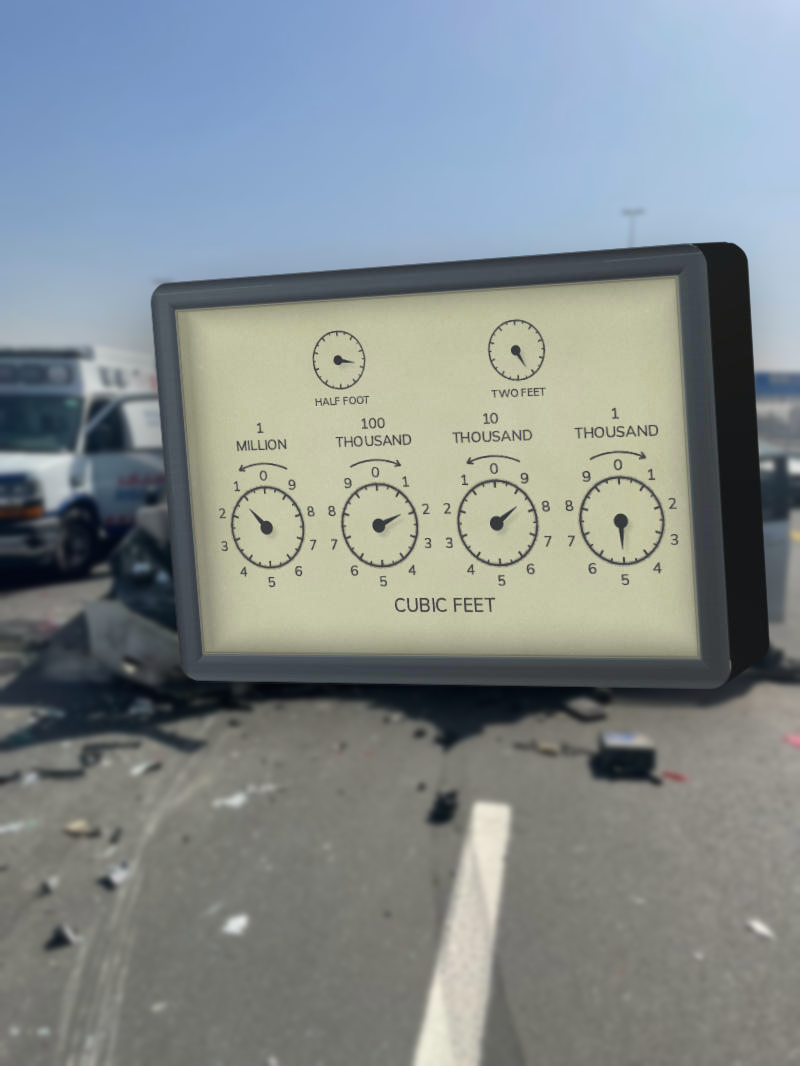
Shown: ft³ 118500
